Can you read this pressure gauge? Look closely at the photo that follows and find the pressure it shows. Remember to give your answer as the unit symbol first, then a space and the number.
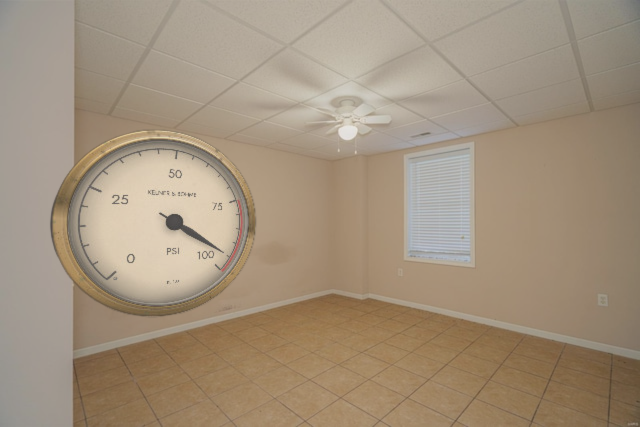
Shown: psi 95
